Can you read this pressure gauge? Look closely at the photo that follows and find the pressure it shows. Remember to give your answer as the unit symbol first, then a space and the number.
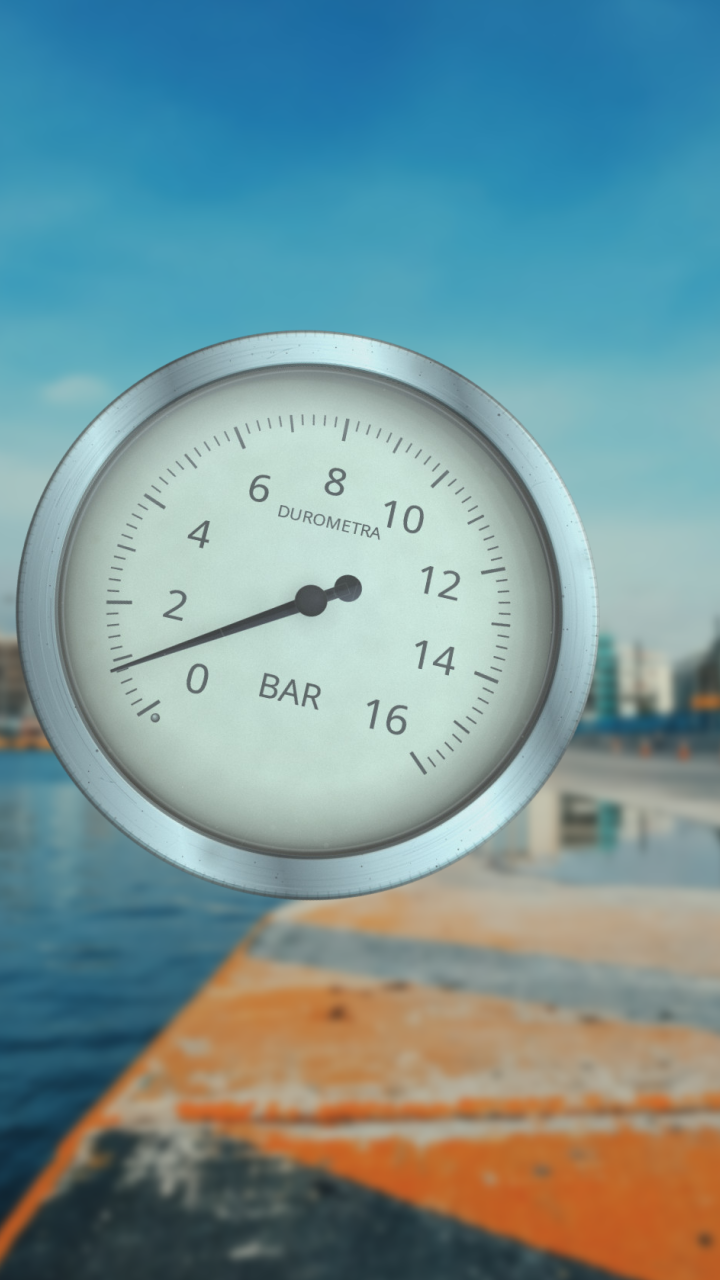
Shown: bar 0.8
